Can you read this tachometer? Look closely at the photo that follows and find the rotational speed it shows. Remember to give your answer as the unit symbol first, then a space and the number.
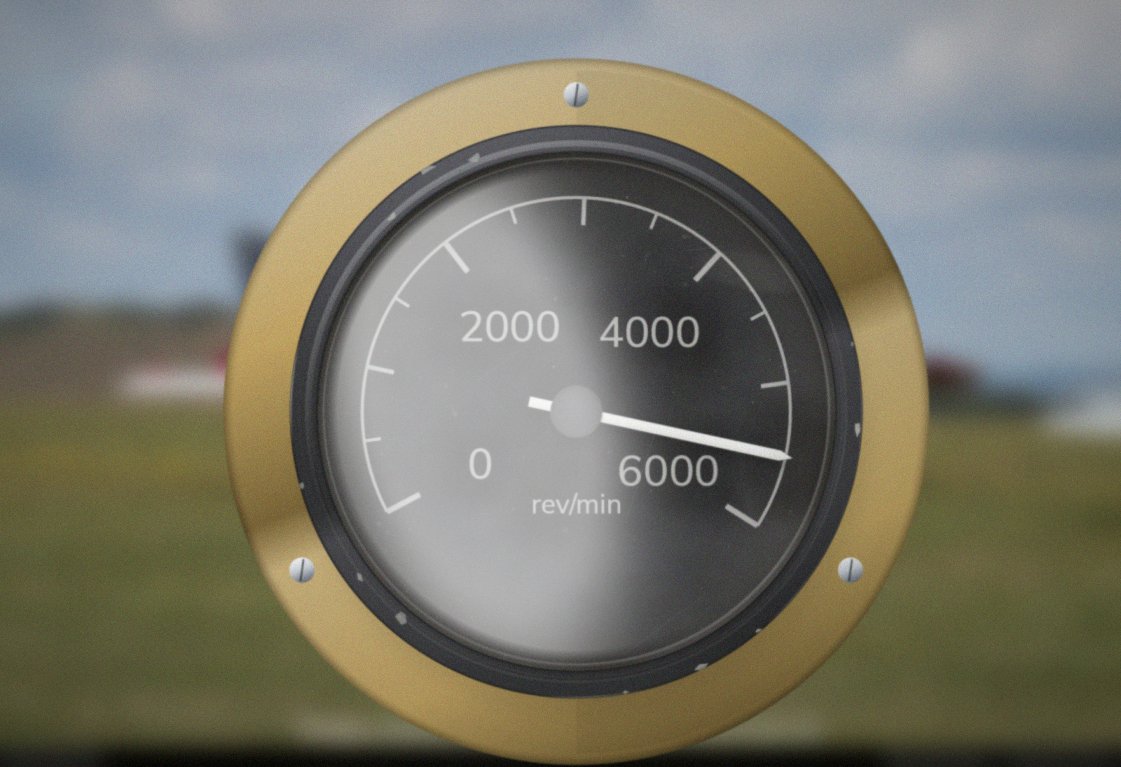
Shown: rpm 5500
